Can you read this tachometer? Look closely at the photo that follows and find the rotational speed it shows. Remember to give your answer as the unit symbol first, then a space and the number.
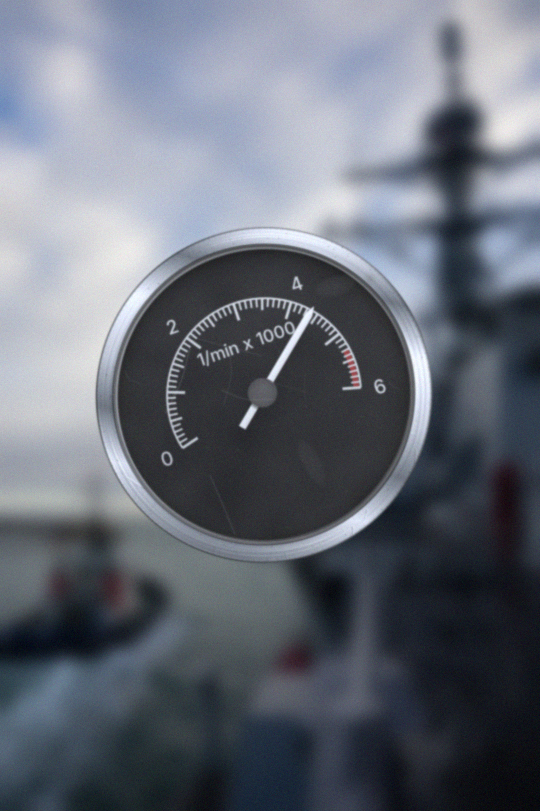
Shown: rpm 4400
